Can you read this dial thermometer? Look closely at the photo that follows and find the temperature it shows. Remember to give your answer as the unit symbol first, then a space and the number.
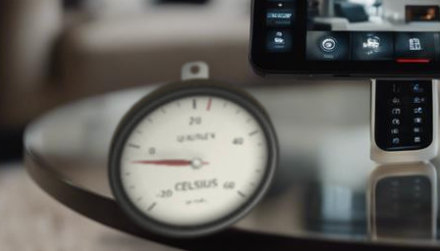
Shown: °C -4
